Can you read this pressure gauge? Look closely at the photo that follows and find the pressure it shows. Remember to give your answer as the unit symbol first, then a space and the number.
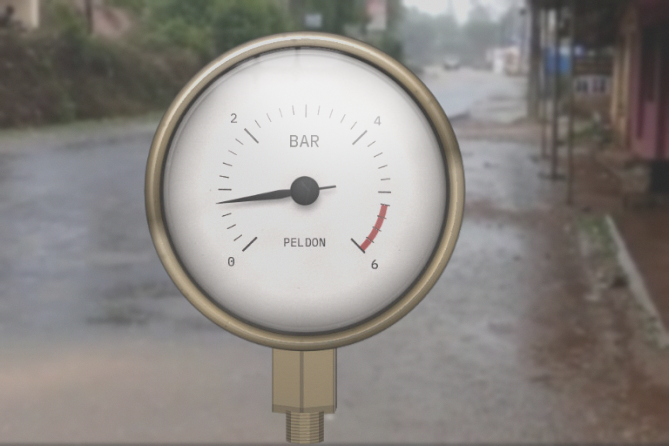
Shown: bar 0.8
